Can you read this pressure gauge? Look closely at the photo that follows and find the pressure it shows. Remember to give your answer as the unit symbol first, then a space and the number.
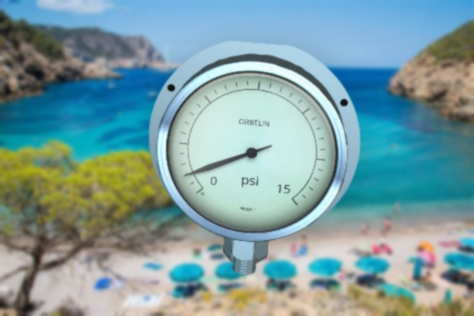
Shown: psi 1
